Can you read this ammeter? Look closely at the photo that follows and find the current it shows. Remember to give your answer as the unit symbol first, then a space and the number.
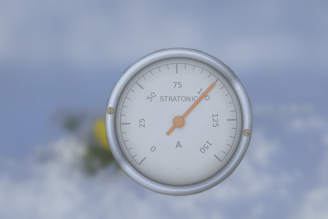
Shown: A 100
